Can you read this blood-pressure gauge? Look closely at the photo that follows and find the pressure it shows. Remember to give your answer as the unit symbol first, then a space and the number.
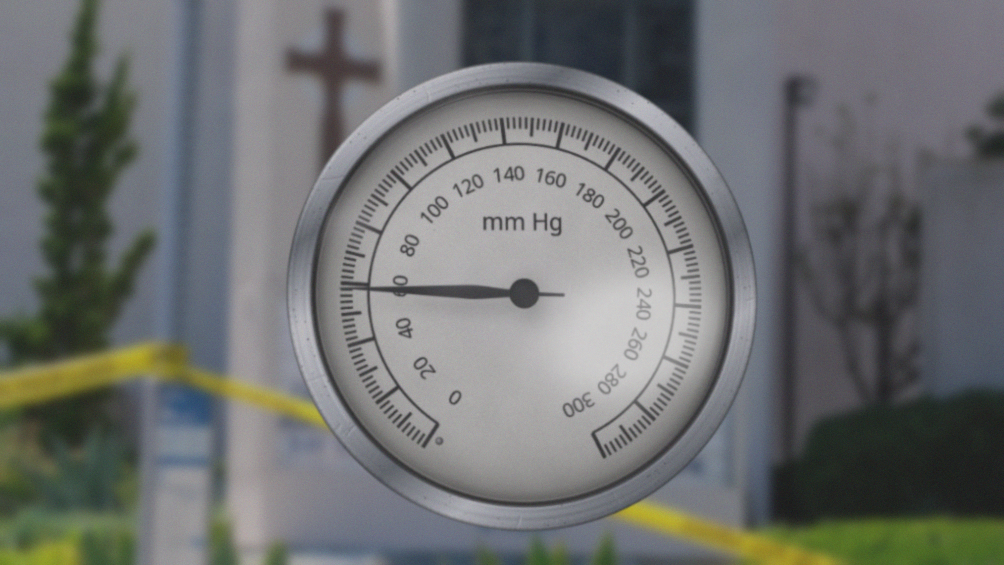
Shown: mmHg 58
